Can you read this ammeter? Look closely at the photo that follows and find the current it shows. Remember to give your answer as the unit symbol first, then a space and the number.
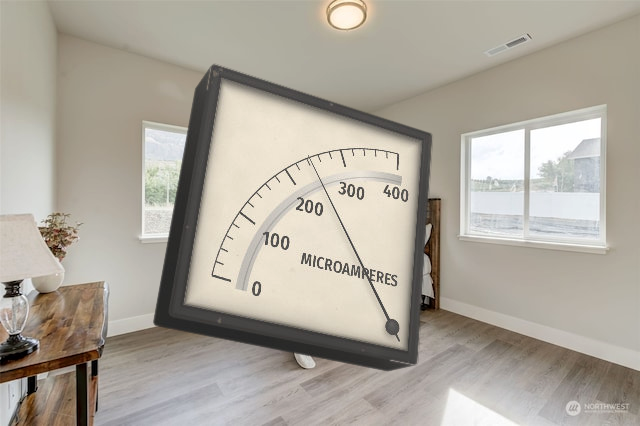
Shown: µA 240
